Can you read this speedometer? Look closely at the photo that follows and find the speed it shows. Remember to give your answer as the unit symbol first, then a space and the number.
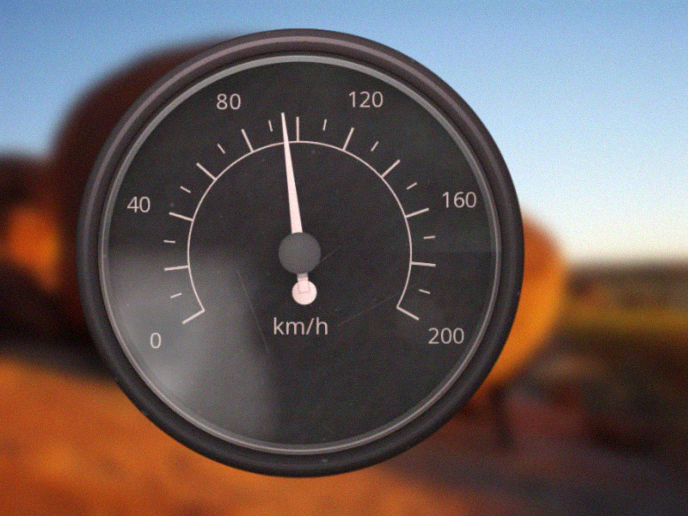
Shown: km/h 95
